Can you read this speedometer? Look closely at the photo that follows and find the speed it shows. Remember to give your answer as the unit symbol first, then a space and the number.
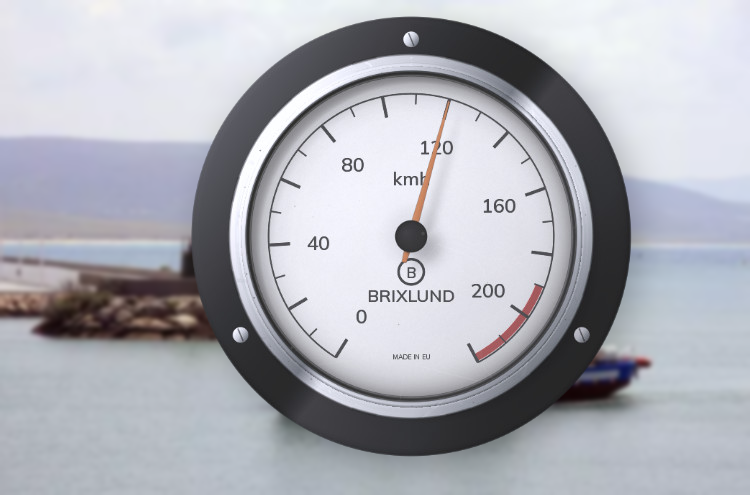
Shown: km/h 120
